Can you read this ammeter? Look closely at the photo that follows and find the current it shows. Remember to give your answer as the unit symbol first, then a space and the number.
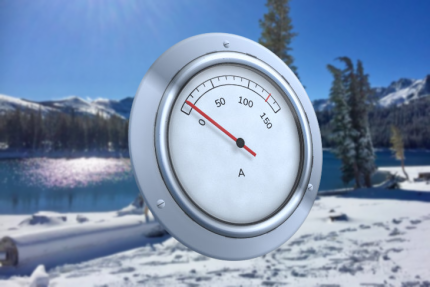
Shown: A 10
